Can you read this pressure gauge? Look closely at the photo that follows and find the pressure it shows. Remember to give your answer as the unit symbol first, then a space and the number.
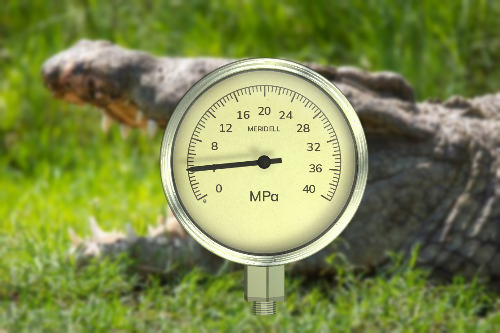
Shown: MPa 4
